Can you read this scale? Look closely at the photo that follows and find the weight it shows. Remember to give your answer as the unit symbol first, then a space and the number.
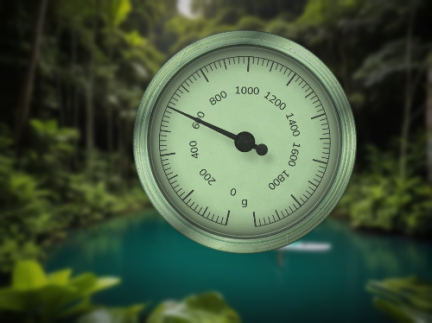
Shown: g 600
